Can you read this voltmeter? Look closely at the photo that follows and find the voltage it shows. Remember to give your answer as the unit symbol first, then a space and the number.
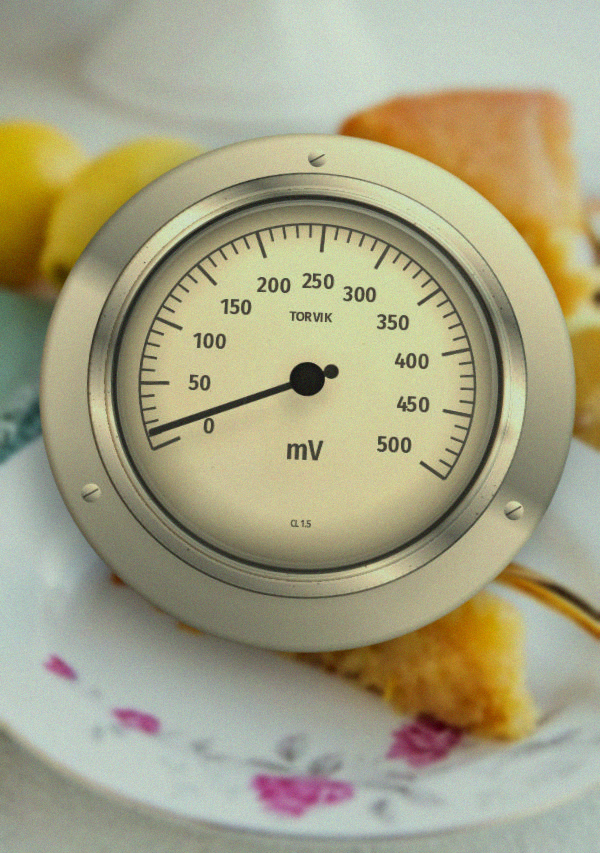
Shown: mV 10
